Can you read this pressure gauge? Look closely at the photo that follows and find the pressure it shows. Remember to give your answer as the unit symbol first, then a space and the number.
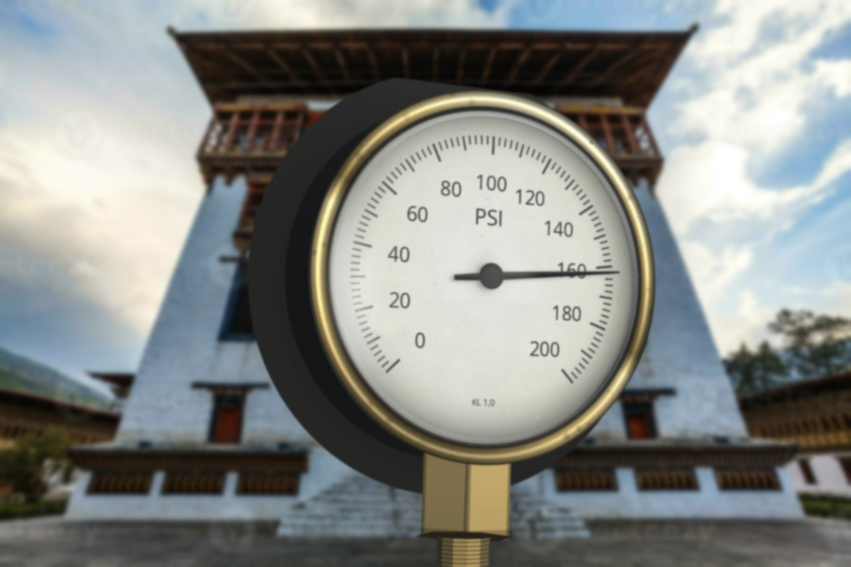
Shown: psi 162
